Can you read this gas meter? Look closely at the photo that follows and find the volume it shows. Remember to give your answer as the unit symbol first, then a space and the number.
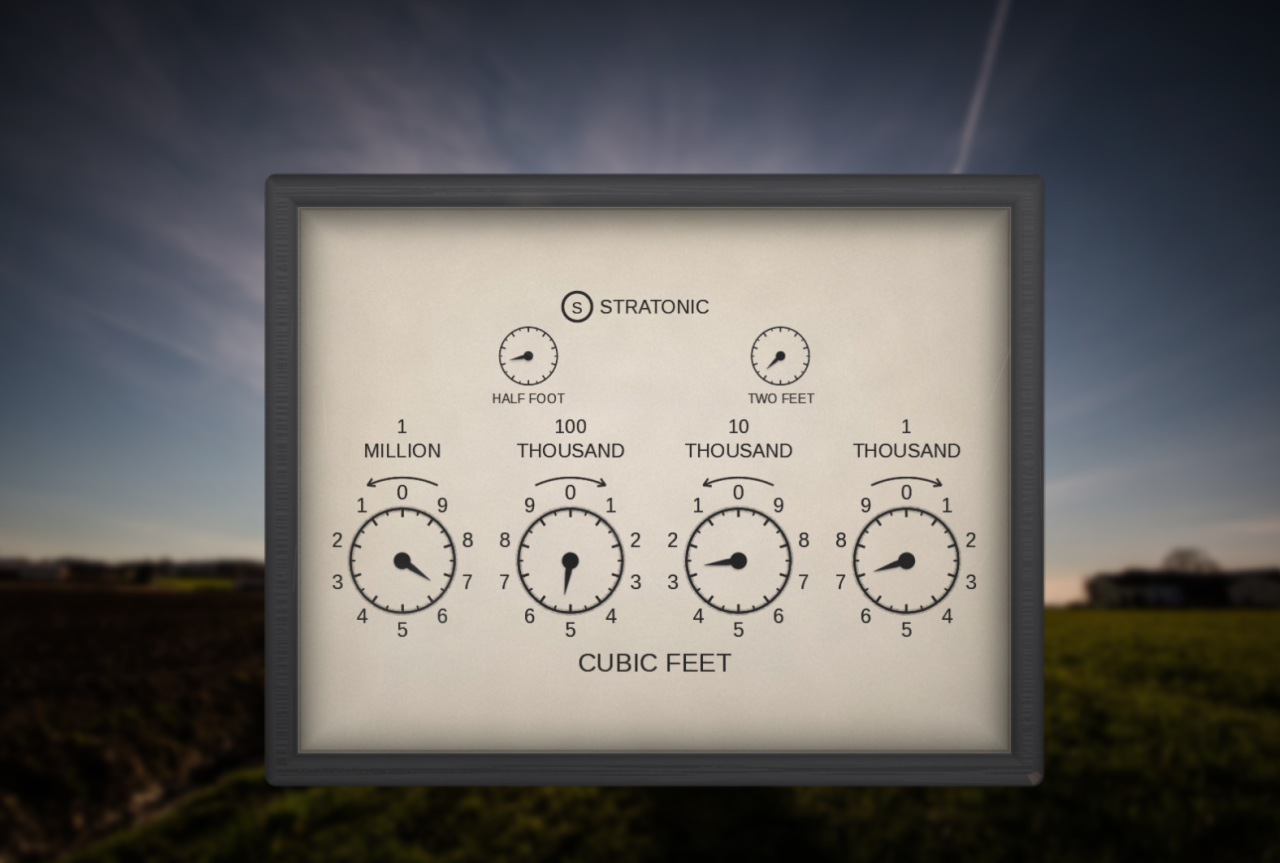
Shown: ft³ 652700
